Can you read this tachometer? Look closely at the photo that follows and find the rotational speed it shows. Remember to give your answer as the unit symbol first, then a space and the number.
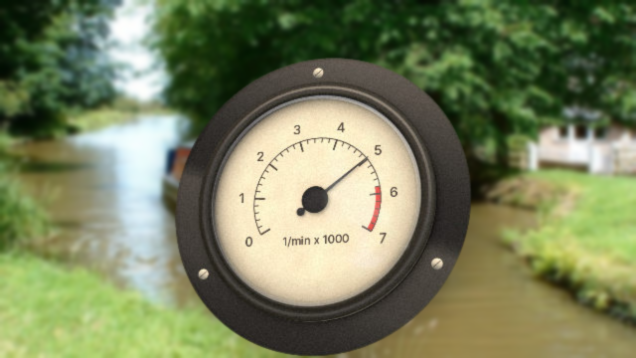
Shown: rpm 5000
